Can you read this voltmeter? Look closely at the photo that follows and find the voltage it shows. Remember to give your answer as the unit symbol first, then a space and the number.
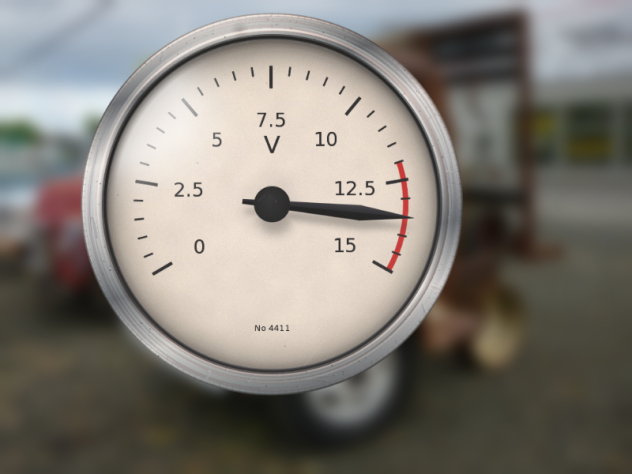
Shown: V 13.5
